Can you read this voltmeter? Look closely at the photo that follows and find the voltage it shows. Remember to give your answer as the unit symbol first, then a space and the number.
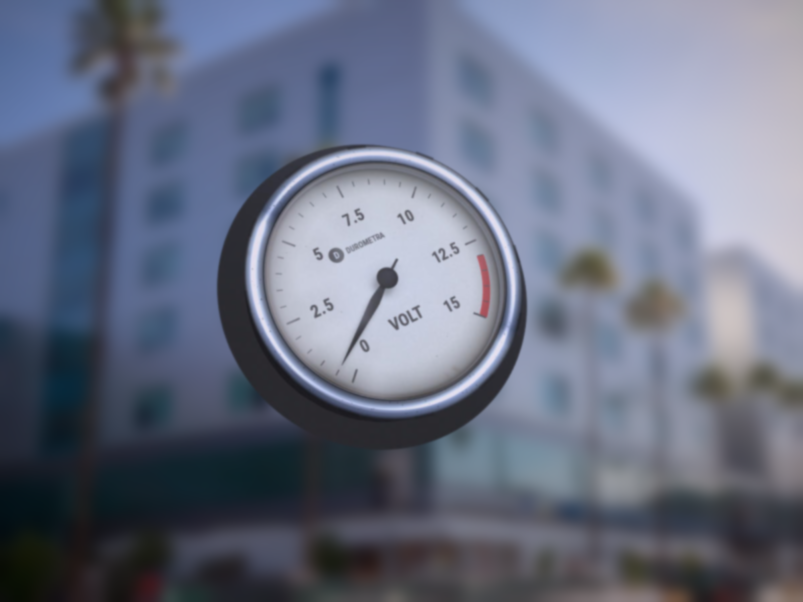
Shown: V 0.5
